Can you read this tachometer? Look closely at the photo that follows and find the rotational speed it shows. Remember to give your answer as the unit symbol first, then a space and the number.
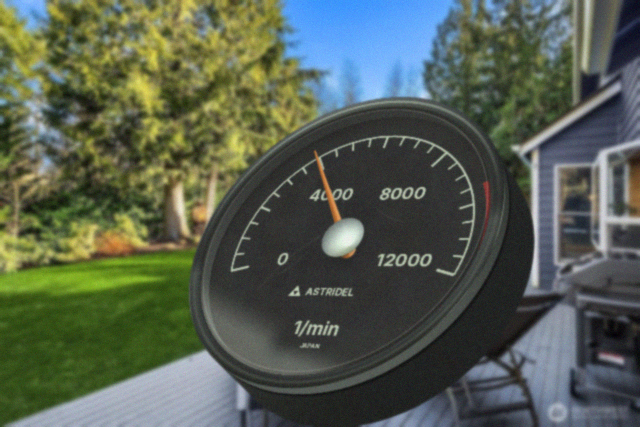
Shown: rpm 4000
